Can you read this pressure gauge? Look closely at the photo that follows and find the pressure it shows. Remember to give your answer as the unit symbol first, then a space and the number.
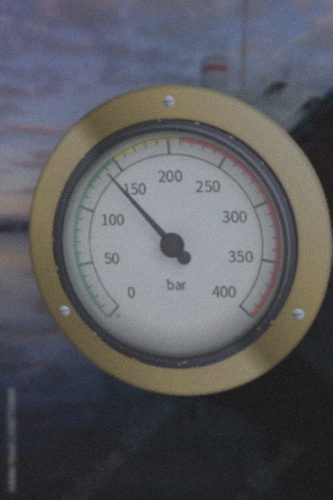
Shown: bar 140
